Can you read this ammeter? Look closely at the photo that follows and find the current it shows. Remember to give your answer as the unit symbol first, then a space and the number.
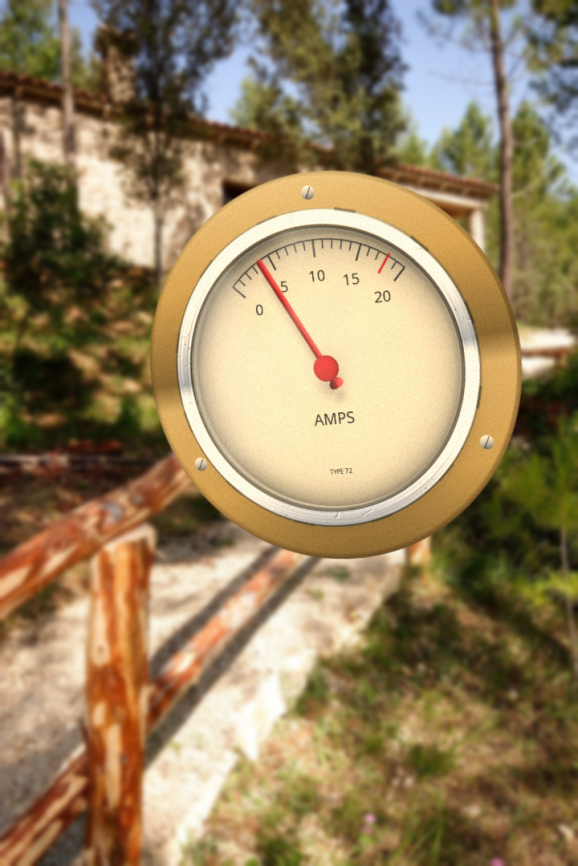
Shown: A 4
